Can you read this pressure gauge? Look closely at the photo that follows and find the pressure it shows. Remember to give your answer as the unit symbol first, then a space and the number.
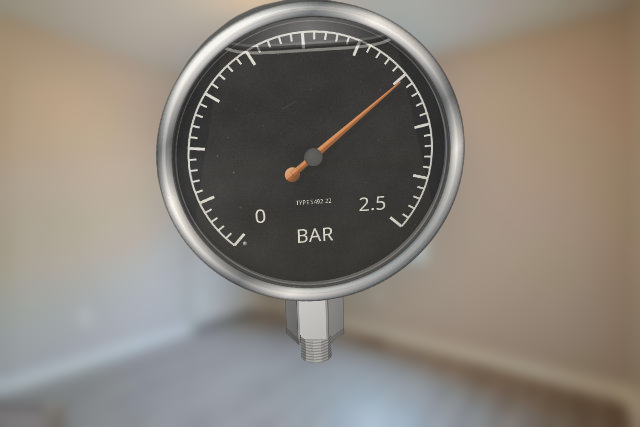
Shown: bar 1.75
